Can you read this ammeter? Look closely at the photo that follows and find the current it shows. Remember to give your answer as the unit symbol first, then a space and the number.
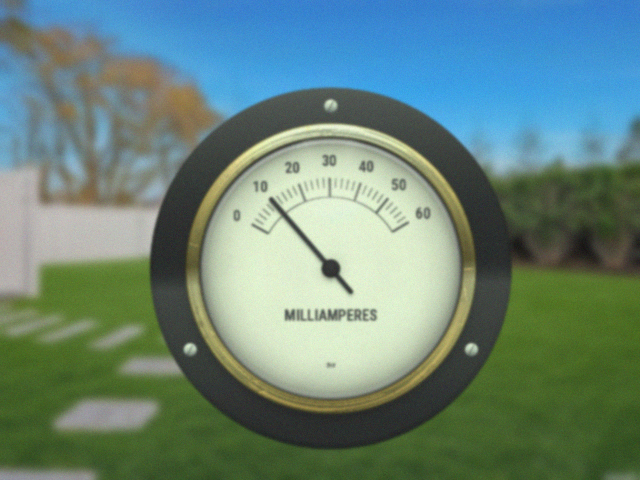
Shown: mA 10
